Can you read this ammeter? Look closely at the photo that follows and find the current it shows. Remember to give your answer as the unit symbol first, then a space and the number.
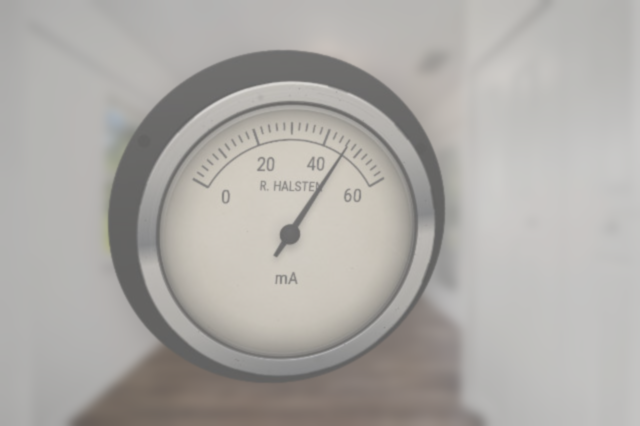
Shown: mA 46
